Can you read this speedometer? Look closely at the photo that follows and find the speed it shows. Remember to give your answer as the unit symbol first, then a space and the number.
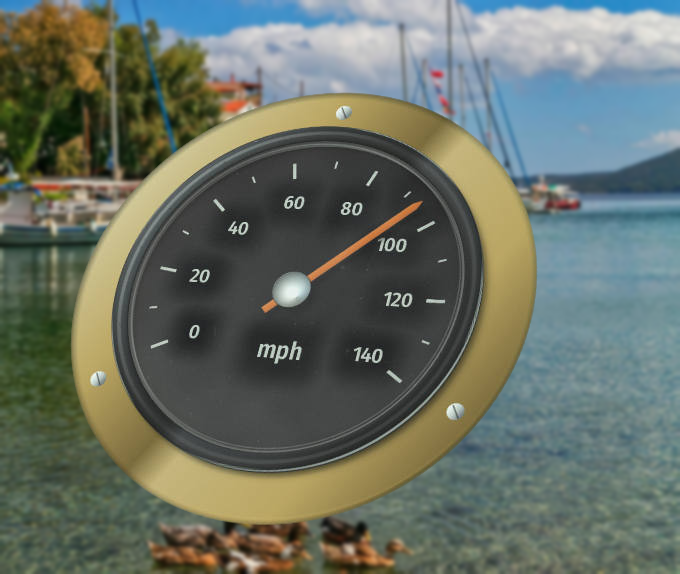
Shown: mph 95
